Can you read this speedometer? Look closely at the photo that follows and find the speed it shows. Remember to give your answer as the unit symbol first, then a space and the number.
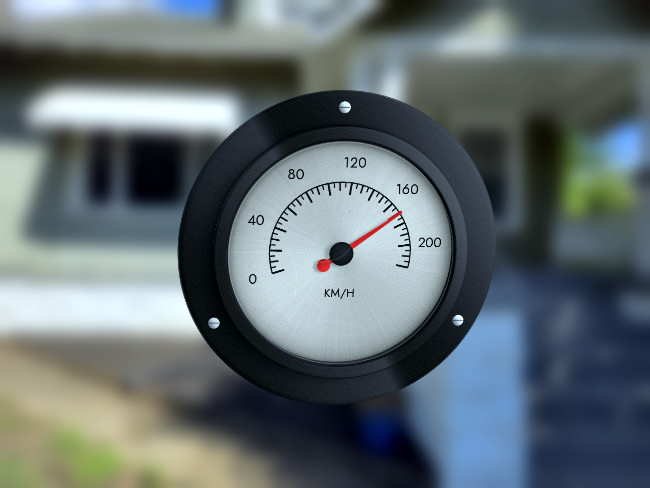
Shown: km/h 170
